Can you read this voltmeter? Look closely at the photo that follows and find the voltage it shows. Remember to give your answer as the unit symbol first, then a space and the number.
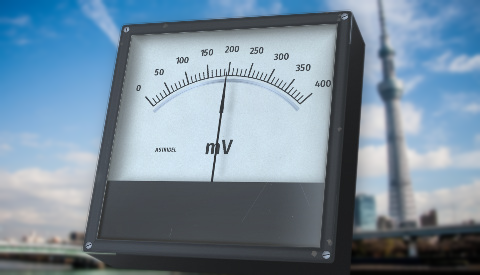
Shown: mV 200
